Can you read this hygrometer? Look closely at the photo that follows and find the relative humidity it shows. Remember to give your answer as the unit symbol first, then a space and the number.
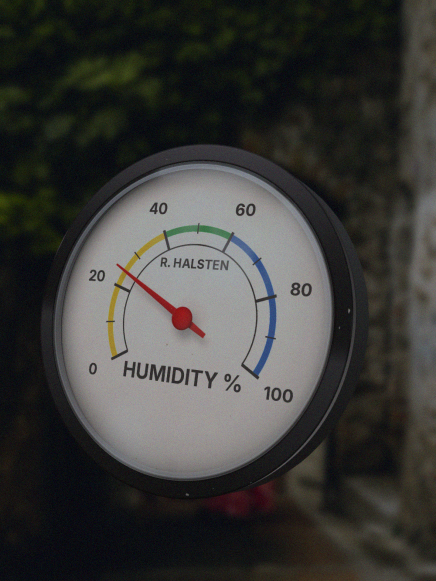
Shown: % 25
